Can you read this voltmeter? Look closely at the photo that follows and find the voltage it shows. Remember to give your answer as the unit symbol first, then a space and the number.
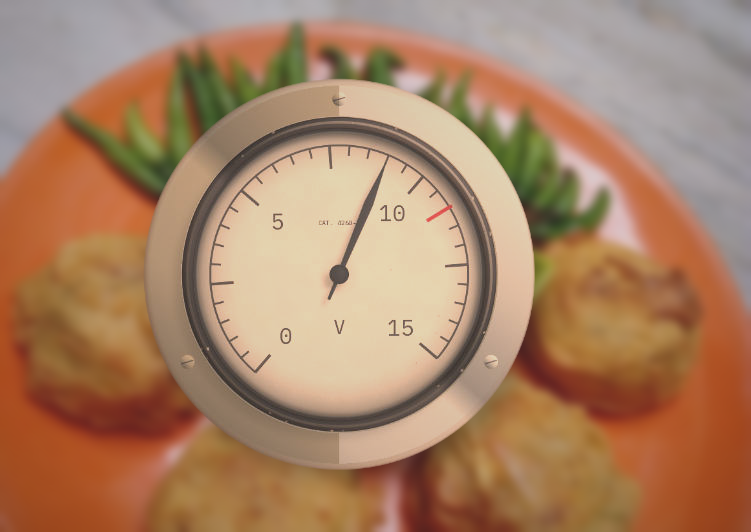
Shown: V 9
